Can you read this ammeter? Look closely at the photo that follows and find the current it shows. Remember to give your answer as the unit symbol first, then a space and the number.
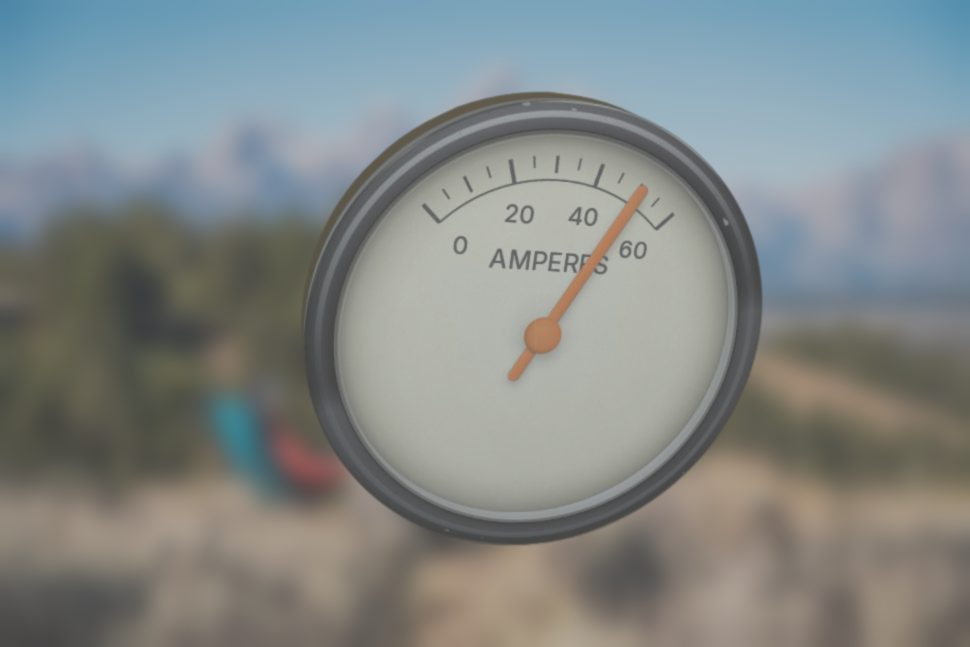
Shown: A 50
